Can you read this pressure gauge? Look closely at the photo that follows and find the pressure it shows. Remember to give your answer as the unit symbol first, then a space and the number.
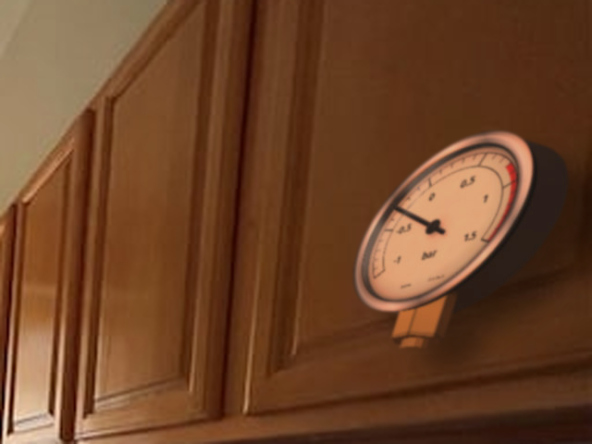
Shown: bar -0.3
